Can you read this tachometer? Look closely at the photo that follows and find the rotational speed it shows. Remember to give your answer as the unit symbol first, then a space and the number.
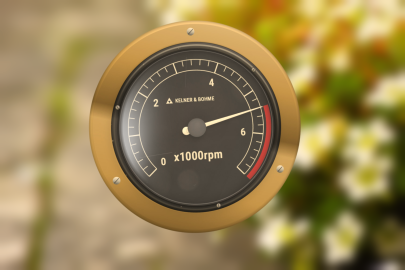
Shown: rpm 5400
